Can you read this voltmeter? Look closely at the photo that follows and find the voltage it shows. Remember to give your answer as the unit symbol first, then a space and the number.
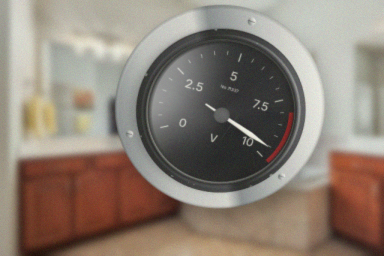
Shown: V 9.5
